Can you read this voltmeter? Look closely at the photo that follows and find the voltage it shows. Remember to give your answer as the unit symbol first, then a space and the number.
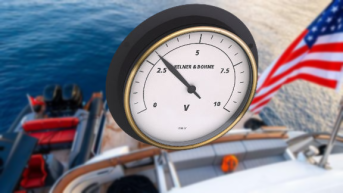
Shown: V 3
